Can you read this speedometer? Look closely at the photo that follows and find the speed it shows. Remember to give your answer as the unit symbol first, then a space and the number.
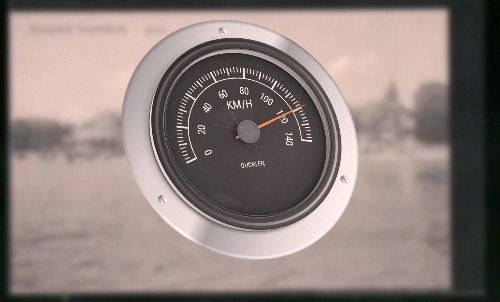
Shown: km/h 120
